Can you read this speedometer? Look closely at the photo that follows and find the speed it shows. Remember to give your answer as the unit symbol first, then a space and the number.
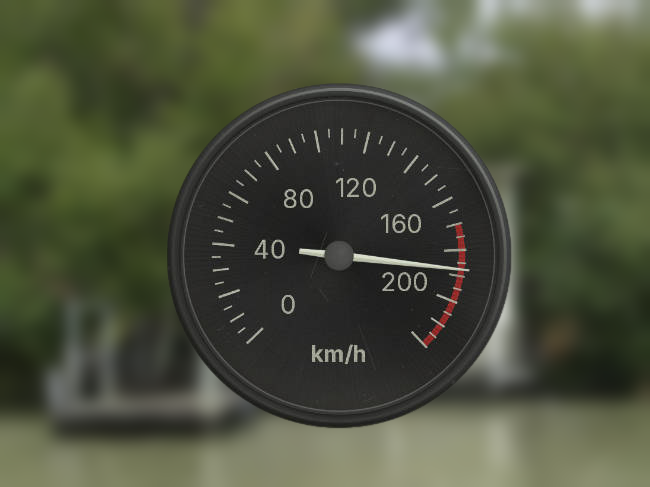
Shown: km/h 187.5
